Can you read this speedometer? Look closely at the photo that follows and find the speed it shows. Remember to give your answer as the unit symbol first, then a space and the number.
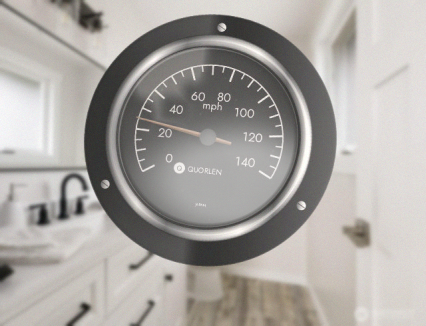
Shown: mph 25
